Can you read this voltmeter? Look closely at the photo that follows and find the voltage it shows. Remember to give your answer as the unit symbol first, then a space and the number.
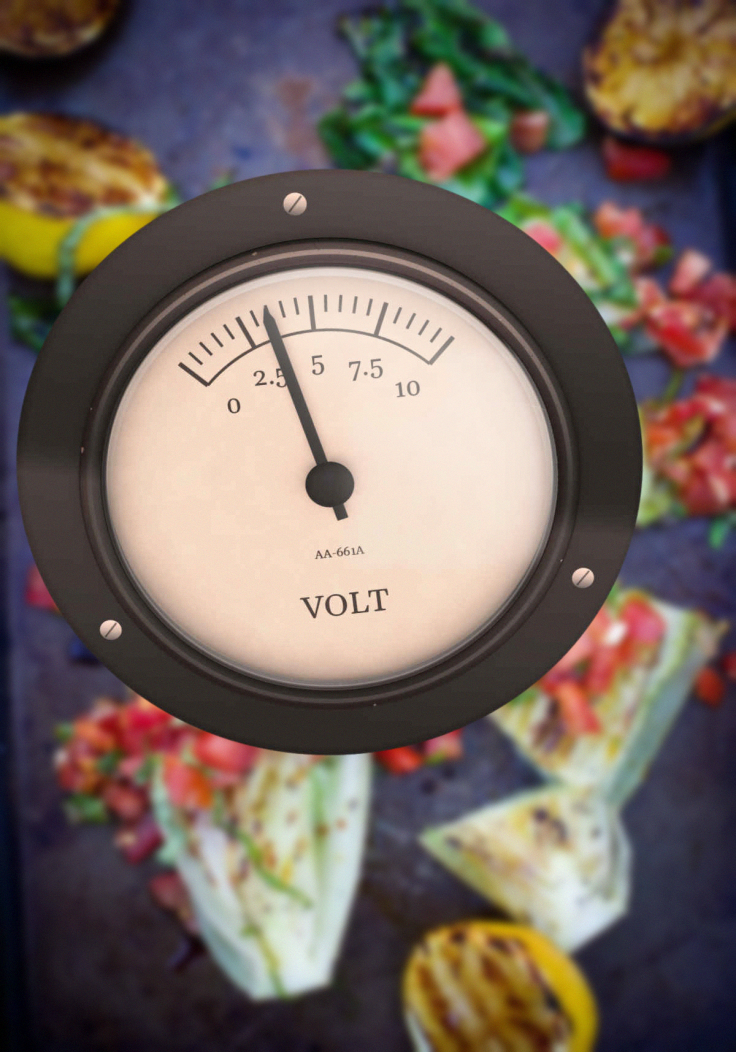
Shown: V 3.5
